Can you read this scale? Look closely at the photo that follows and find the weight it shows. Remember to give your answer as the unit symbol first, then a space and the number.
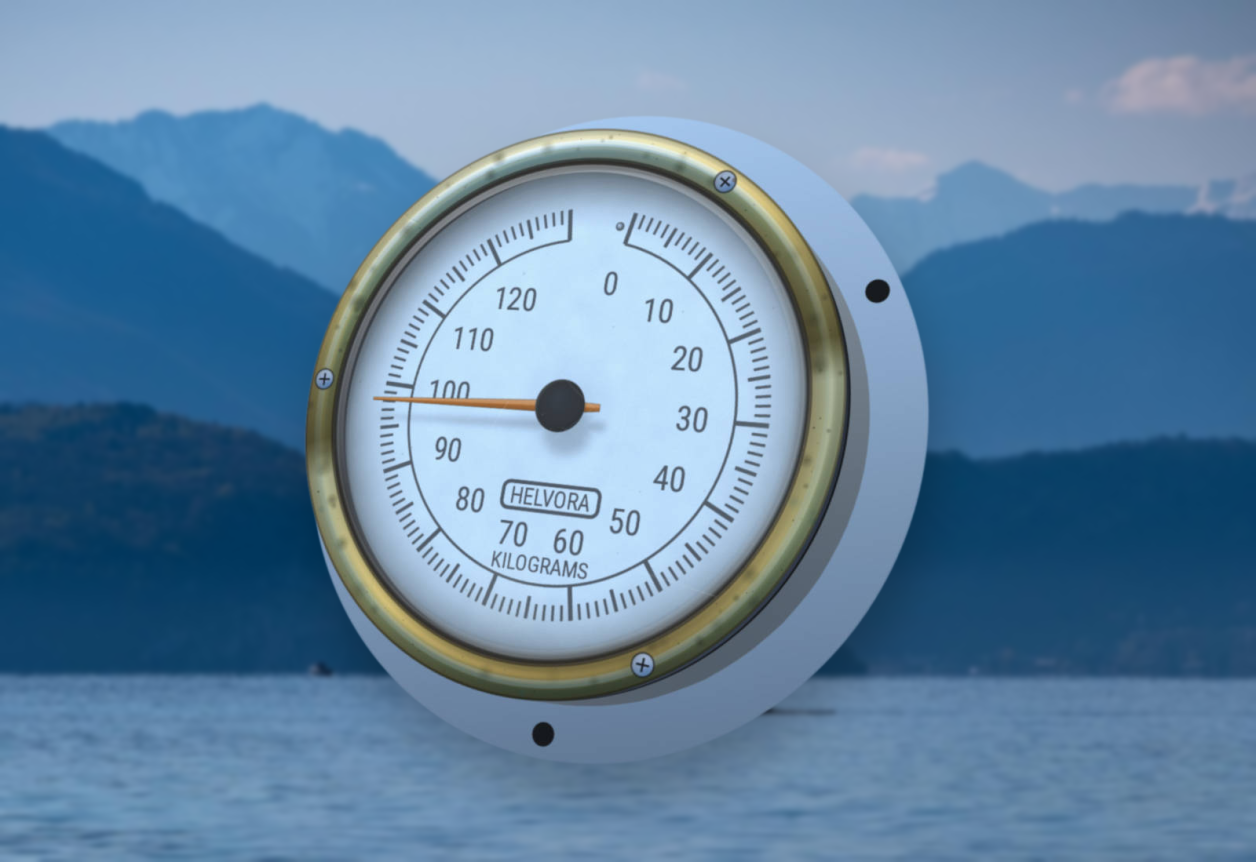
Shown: kg 98
